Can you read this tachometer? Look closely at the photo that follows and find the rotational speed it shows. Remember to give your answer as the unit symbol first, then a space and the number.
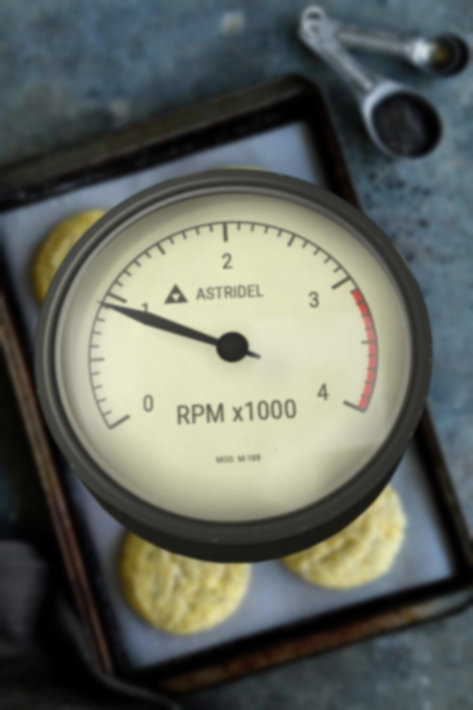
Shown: rpm 900
